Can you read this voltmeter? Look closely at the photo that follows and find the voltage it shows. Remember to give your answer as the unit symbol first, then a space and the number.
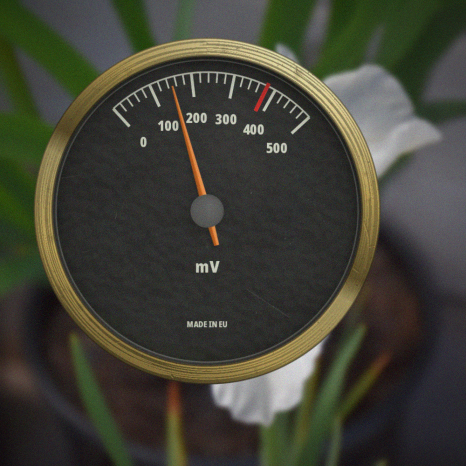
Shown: mV 150
